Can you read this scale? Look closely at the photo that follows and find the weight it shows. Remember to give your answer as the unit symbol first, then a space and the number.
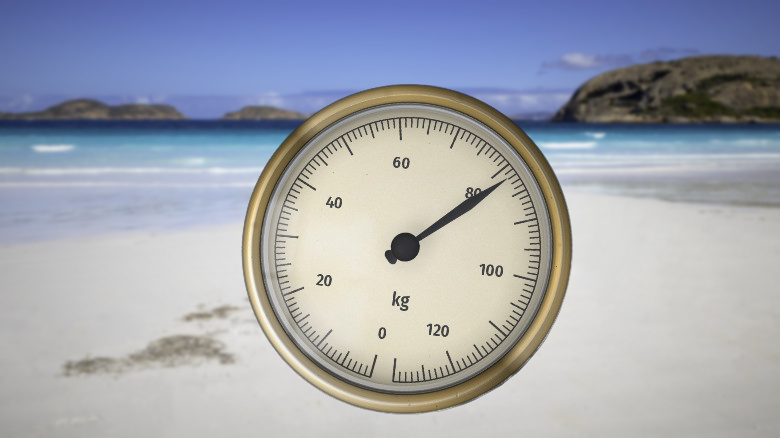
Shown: kg 82
